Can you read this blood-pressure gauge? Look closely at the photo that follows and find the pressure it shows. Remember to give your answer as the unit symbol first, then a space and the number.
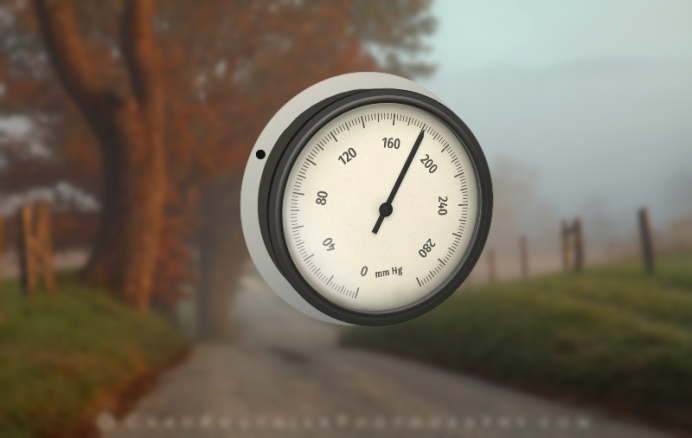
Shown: mmHg 180
